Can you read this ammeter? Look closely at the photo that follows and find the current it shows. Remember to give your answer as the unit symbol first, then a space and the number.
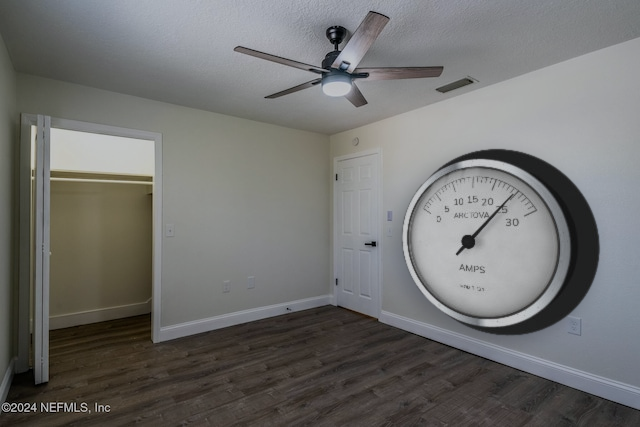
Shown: A 25
